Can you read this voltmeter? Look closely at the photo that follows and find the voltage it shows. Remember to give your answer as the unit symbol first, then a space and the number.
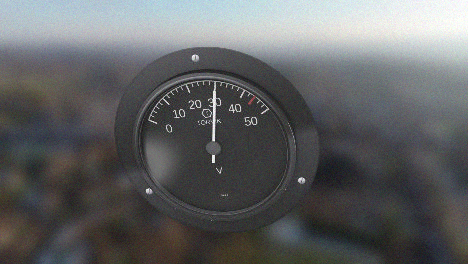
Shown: V 30
